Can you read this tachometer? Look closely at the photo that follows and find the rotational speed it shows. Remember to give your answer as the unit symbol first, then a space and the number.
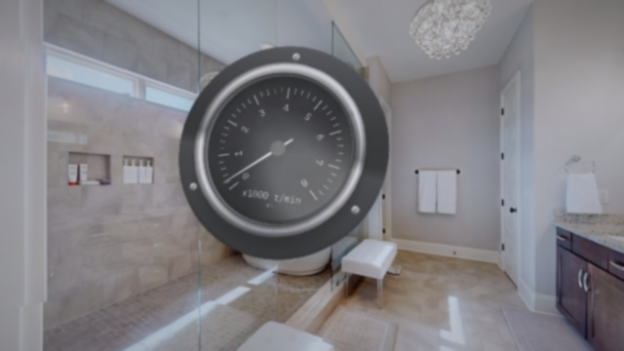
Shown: rpm 200
